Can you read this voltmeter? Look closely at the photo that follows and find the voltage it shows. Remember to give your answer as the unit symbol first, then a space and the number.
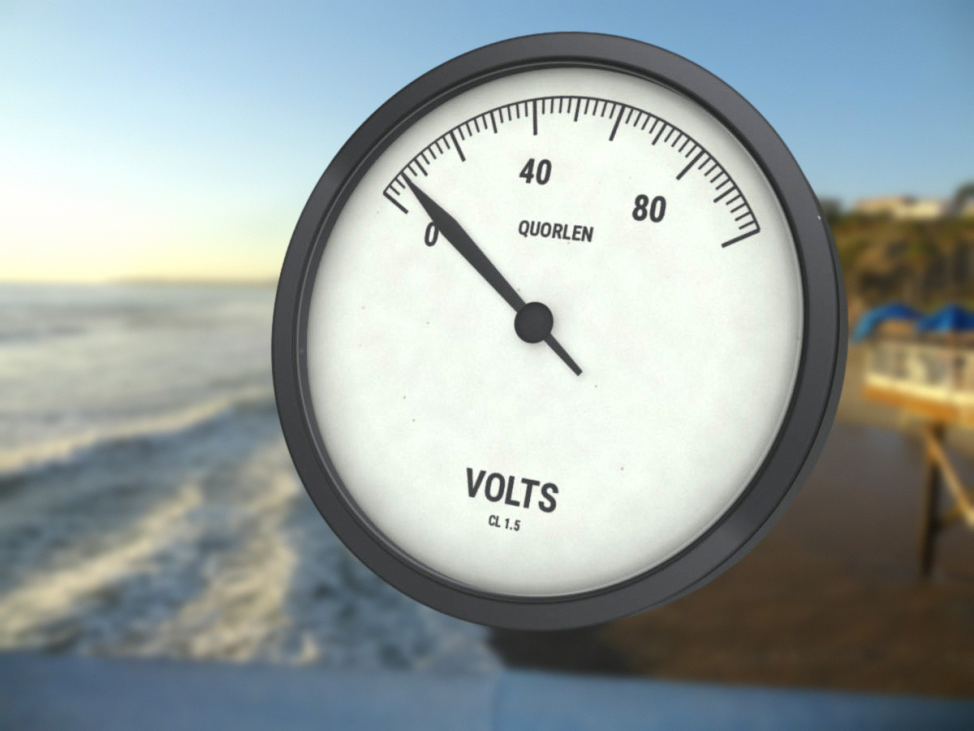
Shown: V 6
